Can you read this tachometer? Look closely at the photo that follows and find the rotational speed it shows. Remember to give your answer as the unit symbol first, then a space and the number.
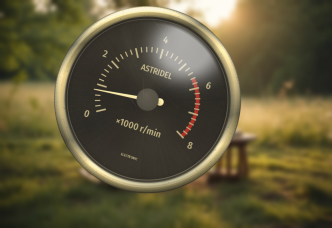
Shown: rpm 800
